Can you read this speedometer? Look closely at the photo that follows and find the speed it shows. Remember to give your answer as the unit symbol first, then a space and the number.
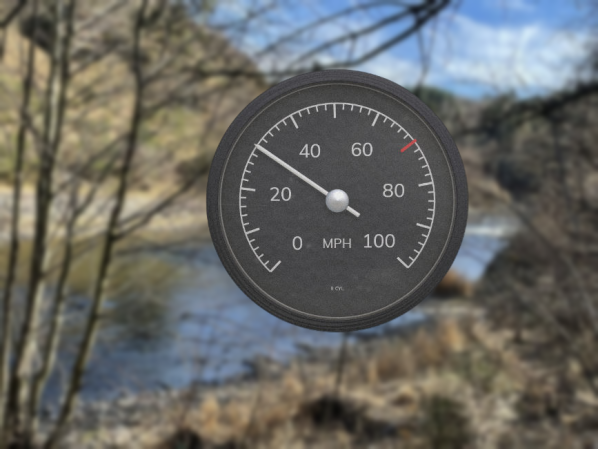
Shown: mph 30
